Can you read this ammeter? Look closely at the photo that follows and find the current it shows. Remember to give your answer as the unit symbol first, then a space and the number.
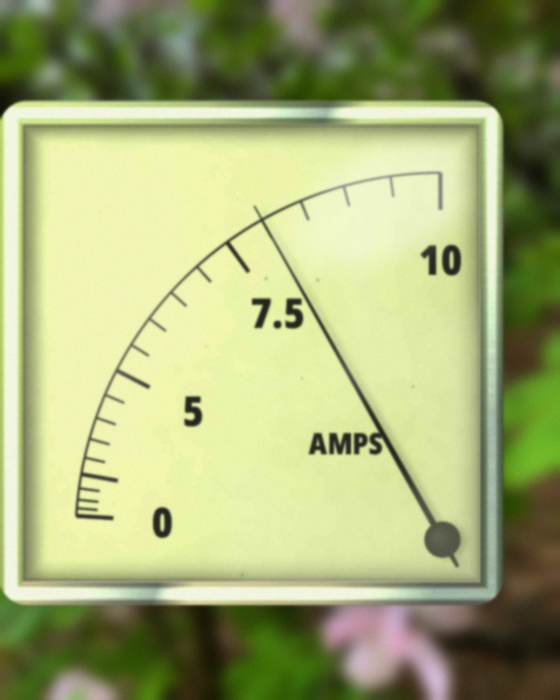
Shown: A 8
